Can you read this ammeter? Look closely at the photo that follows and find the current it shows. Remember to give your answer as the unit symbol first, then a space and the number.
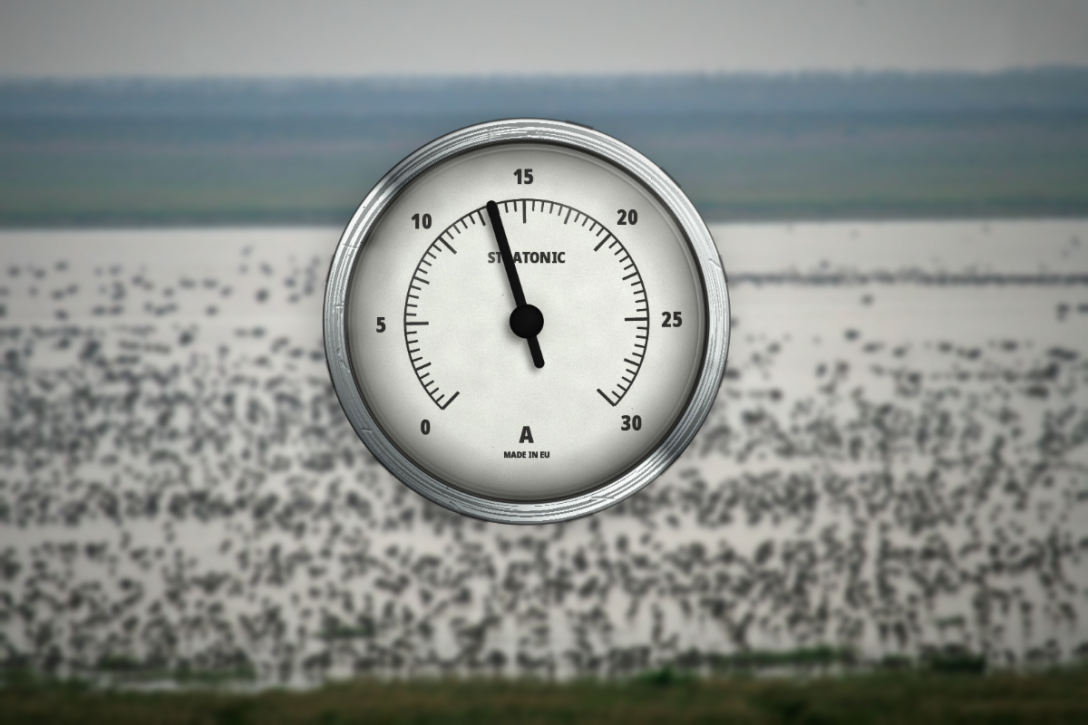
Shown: A 13.25
